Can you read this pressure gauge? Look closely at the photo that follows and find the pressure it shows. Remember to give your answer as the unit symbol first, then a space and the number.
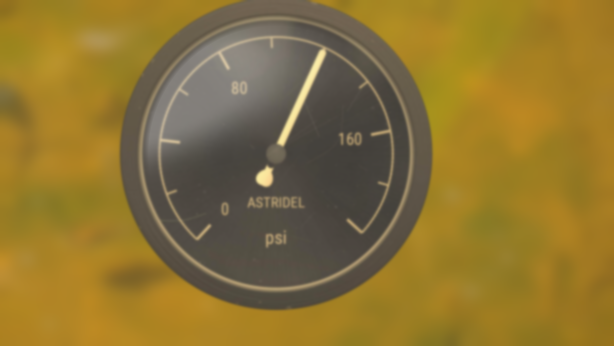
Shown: psi 120
